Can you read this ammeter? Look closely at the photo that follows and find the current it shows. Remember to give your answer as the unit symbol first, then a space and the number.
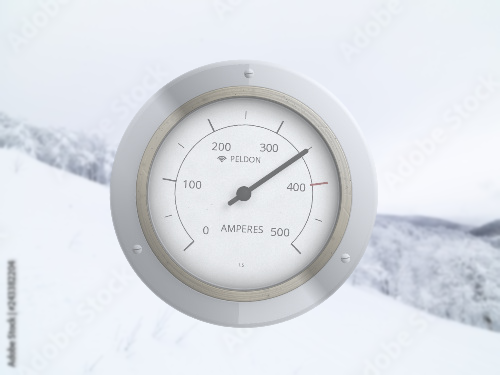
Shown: A 350
